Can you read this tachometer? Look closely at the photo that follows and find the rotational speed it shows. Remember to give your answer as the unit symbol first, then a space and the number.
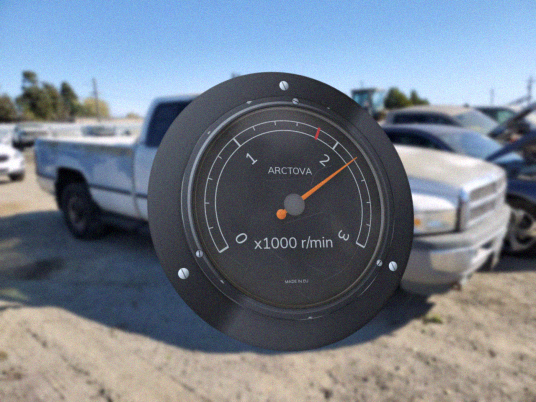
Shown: rpm 2200
